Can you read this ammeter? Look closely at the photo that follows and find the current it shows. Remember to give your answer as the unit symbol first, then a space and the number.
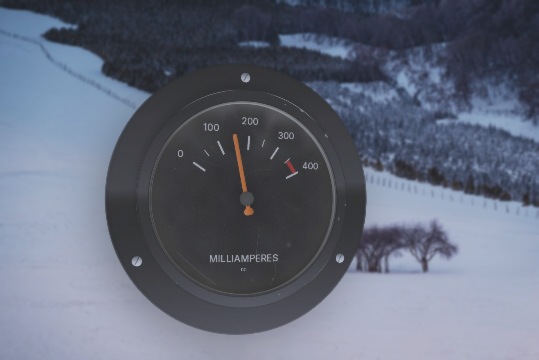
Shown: mA 150
